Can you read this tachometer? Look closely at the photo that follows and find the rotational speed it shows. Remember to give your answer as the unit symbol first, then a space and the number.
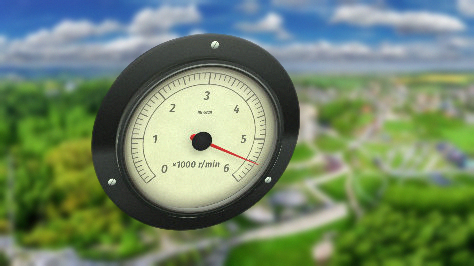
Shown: rpm 5500
